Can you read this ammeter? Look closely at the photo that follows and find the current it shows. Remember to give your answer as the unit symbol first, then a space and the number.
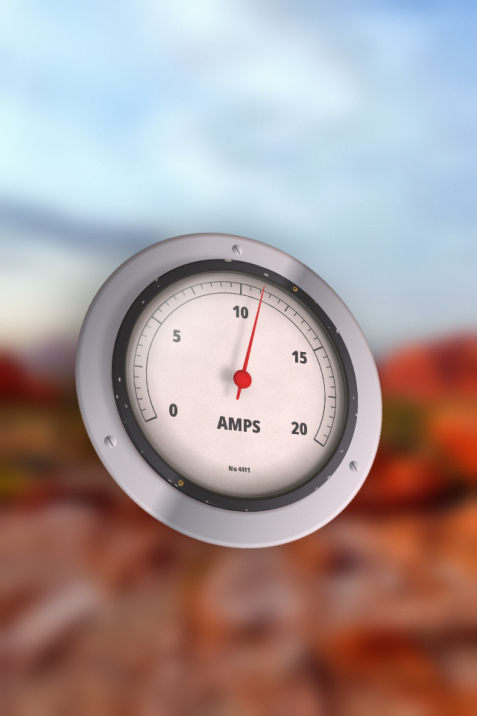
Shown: A 11
